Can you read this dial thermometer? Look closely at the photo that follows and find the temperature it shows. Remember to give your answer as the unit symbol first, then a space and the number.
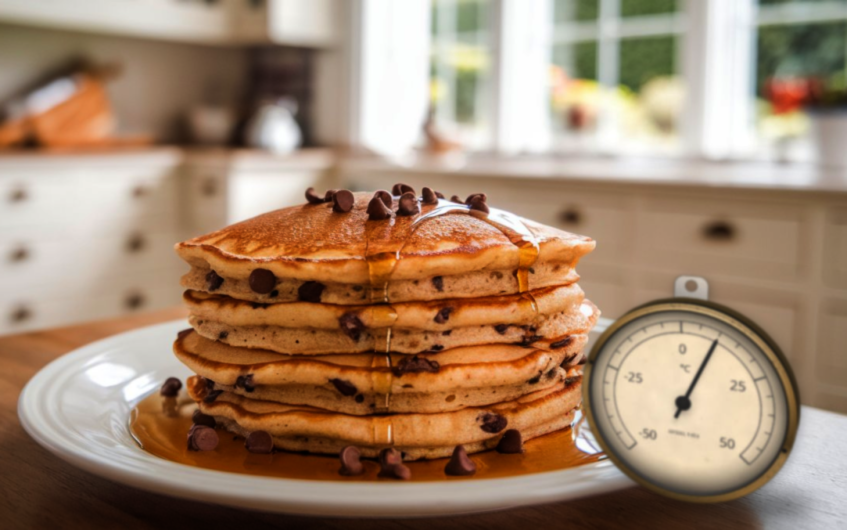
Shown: °C 10
